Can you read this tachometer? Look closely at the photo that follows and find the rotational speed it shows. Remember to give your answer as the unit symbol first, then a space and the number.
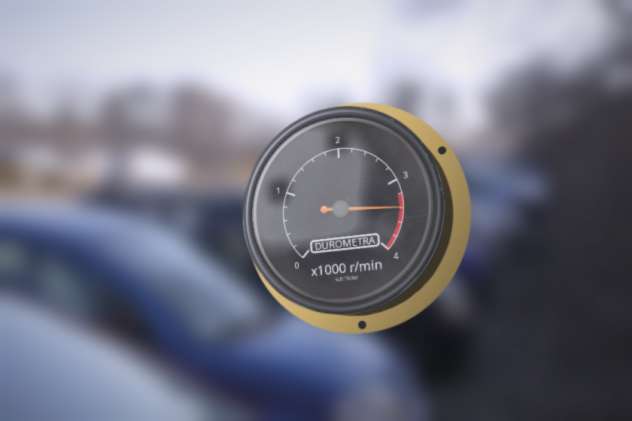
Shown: rpm 3400
